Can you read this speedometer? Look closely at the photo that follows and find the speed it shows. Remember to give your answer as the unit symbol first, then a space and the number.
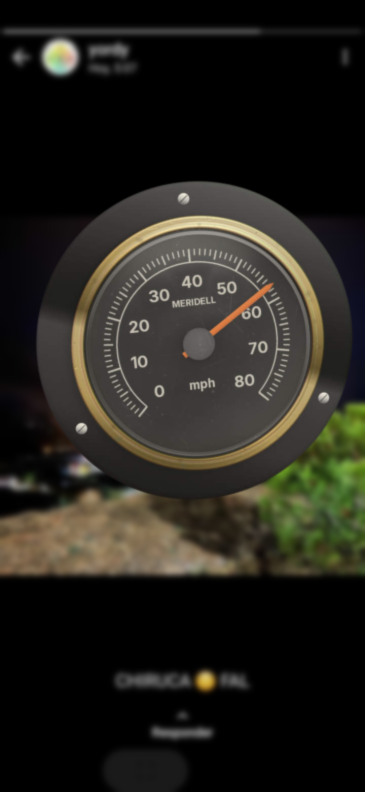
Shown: mph 57
